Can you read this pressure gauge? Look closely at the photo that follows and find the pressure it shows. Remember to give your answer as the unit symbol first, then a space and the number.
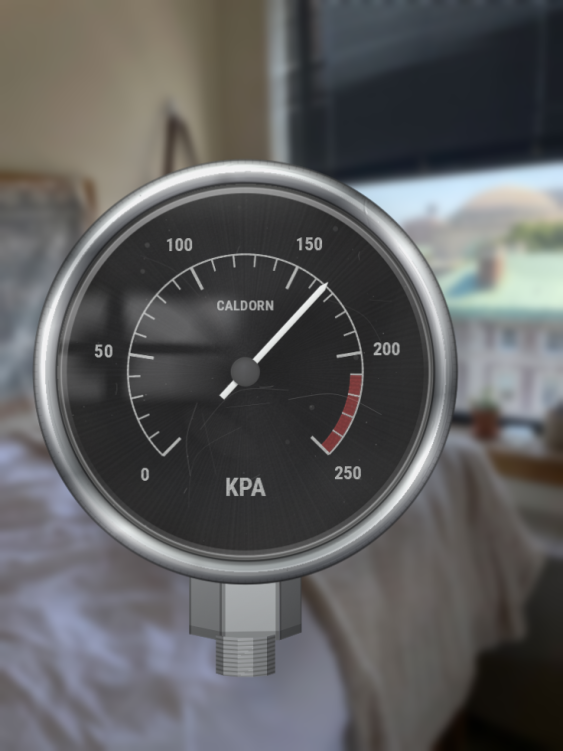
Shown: kPa 165
